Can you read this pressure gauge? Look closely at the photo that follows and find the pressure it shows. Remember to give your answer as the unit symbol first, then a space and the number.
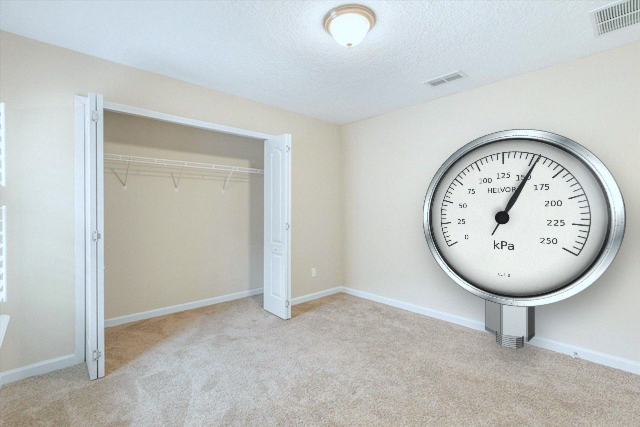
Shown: kPa 155
